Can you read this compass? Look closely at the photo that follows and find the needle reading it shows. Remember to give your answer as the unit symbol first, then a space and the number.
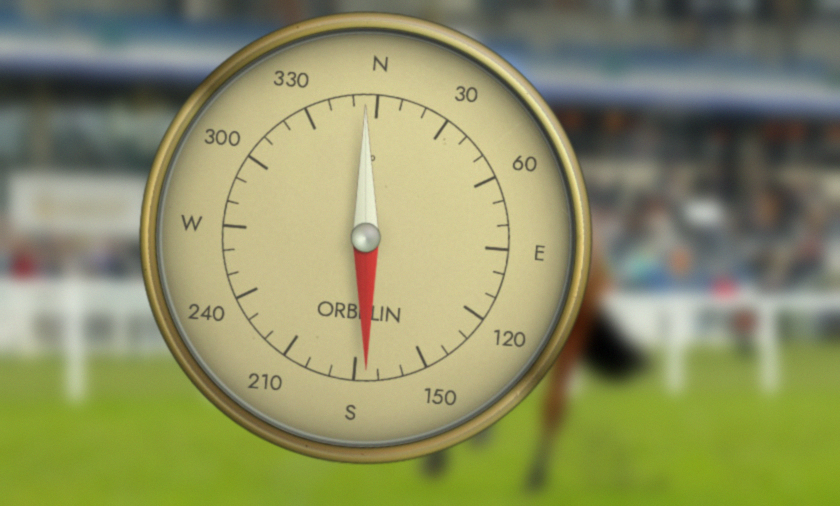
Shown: ° 175
